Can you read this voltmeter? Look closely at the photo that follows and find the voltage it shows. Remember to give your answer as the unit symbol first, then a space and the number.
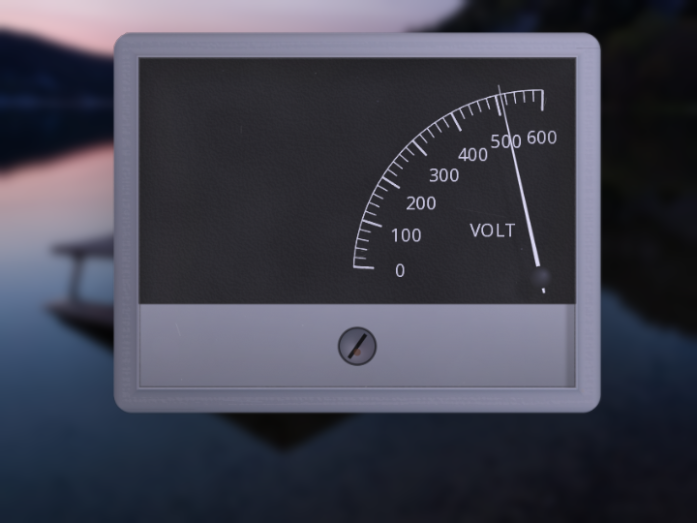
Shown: V 510
